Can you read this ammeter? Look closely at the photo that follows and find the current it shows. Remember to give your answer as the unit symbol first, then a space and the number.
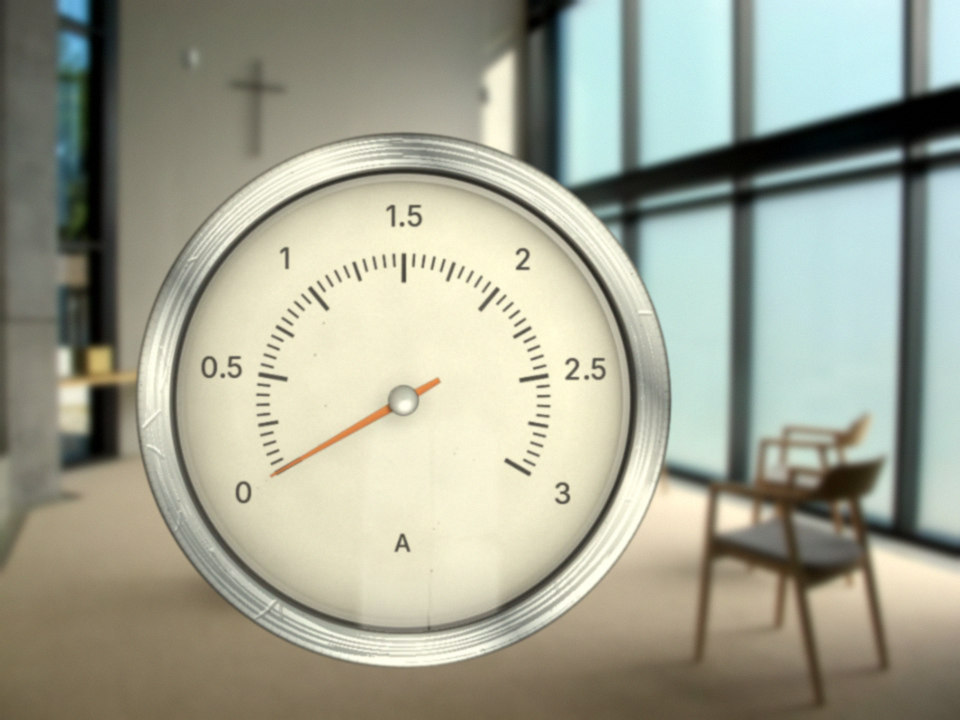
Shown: A 0
